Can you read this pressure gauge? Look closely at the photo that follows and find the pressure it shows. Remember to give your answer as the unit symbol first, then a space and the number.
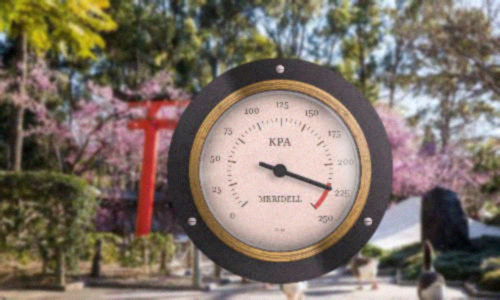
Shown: kPa 225
